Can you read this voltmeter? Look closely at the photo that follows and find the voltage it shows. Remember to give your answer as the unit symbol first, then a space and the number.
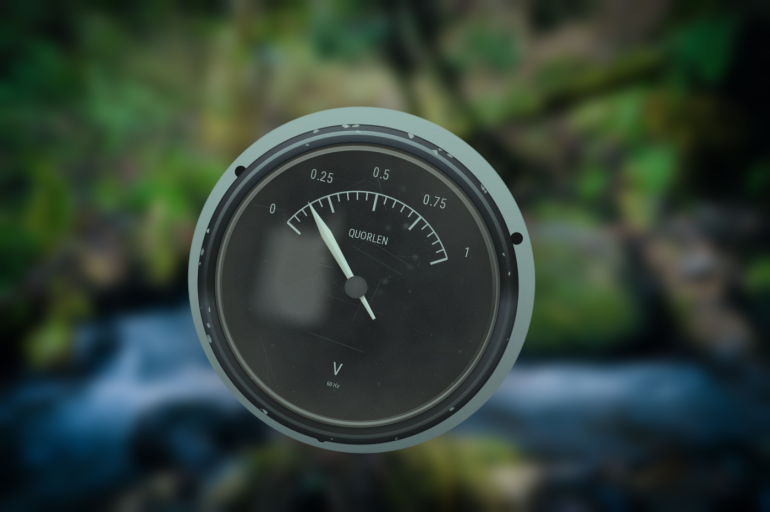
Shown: V 0.15
